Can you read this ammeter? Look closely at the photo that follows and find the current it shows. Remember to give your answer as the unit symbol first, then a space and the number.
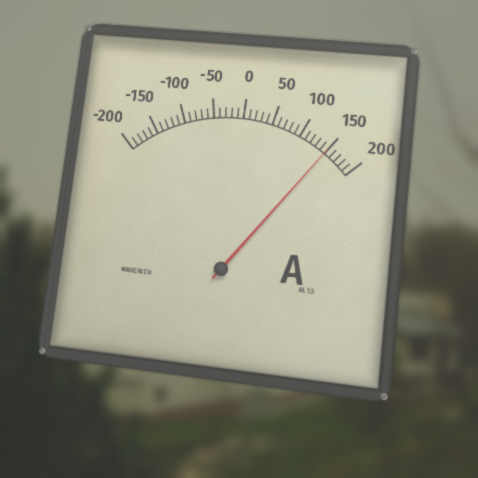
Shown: A 150
